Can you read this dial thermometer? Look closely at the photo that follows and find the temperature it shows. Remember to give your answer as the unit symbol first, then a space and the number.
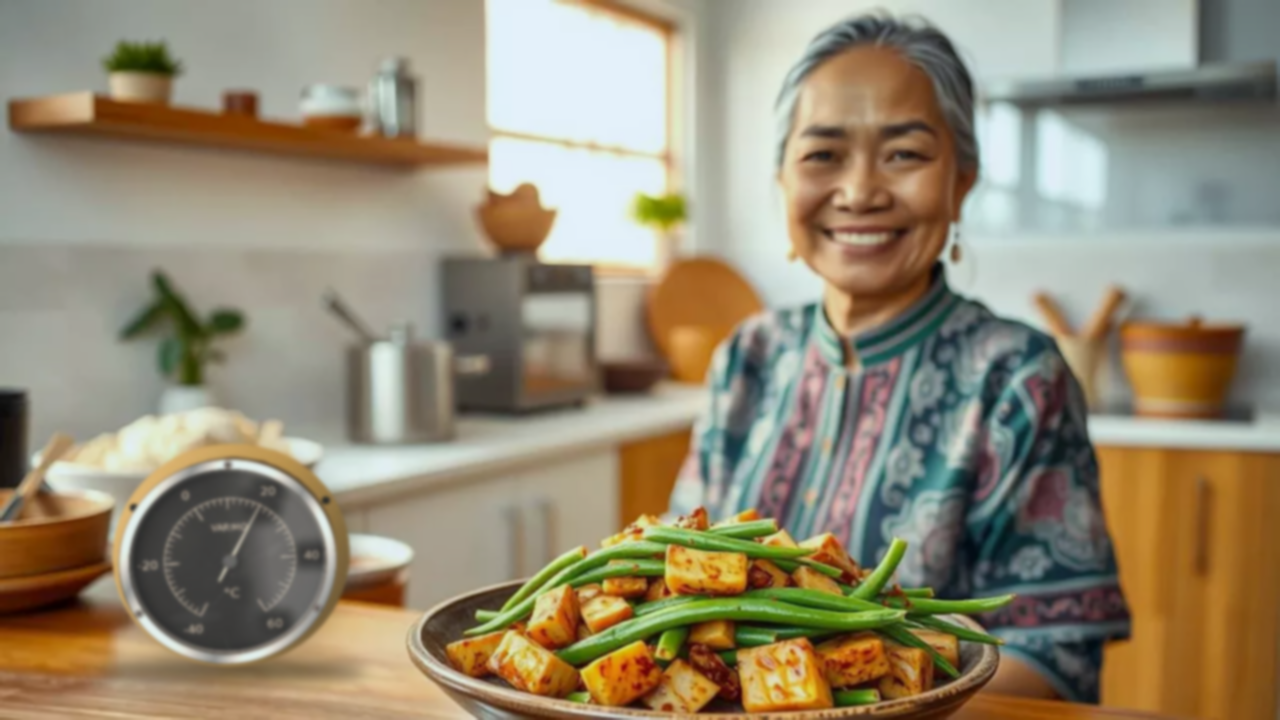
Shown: °C 20
